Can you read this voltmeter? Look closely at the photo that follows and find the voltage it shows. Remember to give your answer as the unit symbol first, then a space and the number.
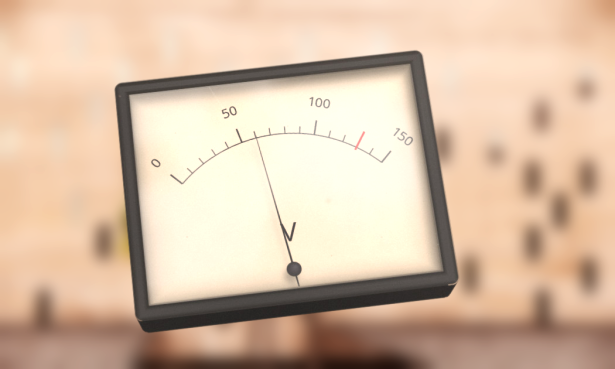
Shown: V 60
